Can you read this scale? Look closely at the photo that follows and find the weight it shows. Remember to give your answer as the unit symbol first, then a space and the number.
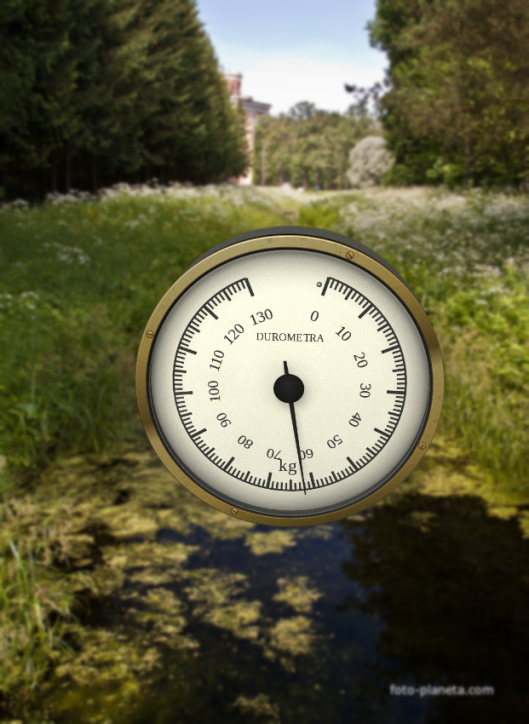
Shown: kg 62
